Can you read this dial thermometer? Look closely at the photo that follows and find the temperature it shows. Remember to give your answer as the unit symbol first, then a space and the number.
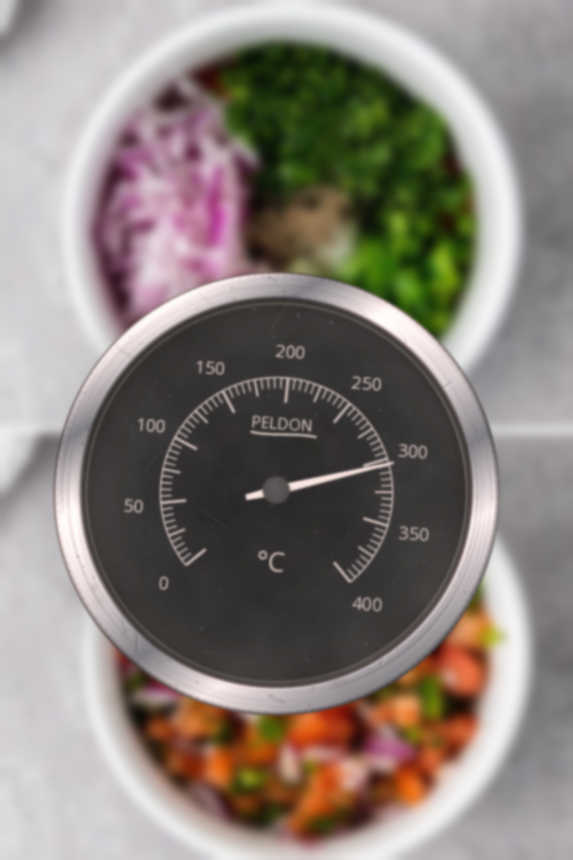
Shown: °C 305
